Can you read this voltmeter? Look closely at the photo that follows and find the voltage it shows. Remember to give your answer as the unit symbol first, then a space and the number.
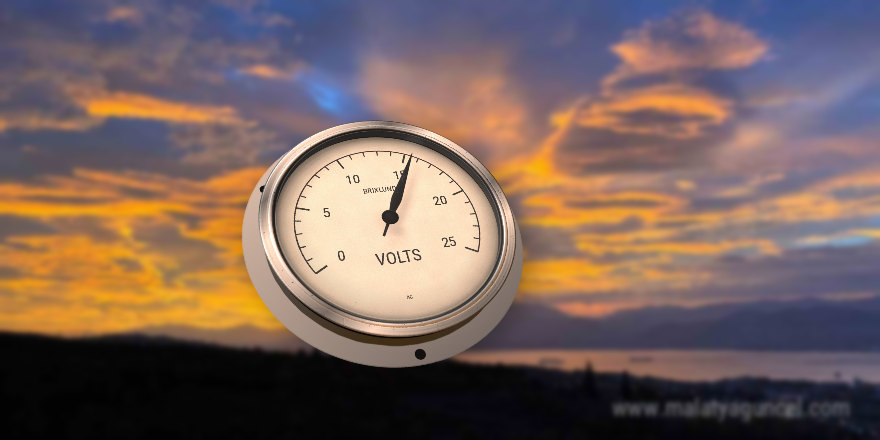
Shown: V 15.5
